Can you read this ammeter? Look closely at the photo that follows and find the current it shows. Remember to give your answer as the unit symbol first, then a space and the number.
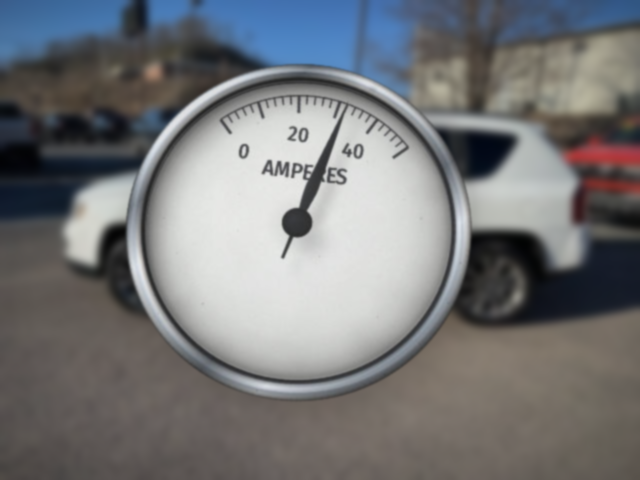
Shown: A 32
